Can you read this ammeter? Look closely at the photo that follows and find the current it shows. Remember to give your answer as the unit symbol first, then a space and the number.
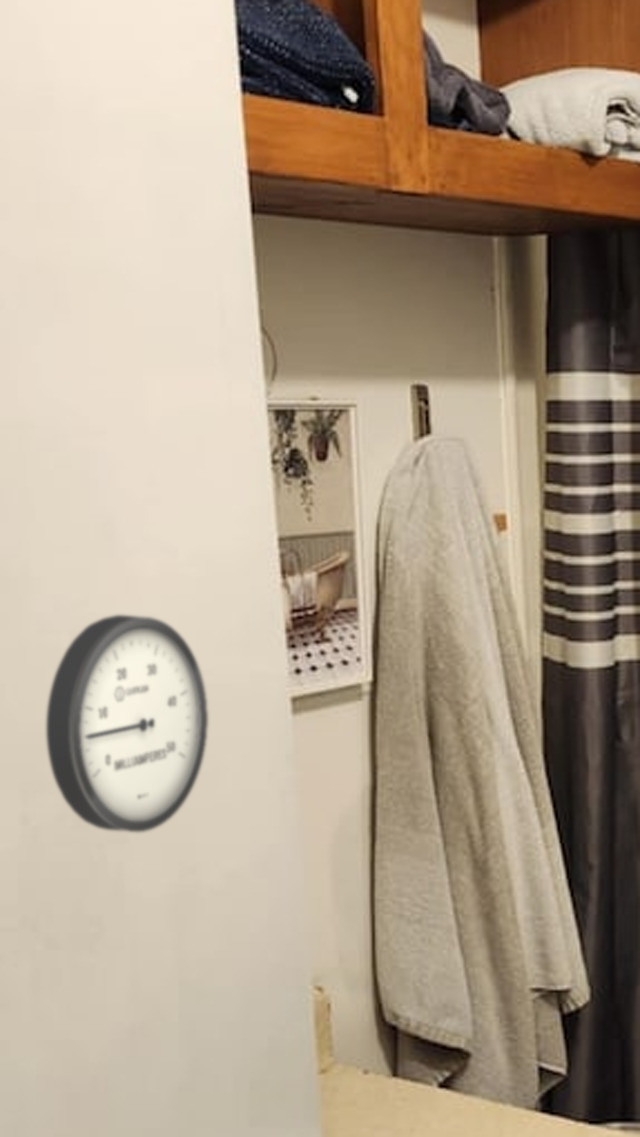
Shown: mA 6
